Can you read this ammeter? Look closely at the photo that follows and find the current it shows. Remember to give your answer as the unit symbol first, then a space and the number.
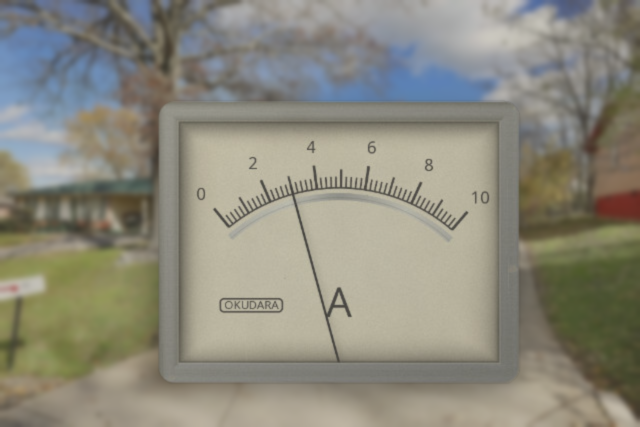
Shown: A 3
